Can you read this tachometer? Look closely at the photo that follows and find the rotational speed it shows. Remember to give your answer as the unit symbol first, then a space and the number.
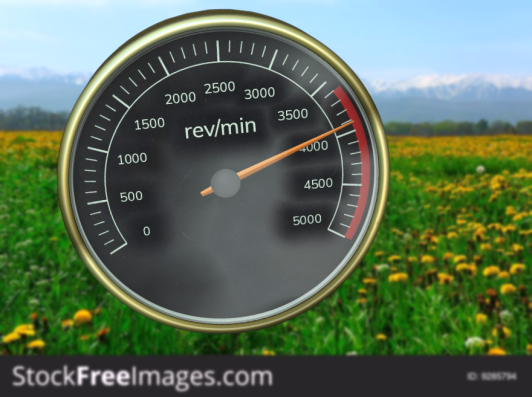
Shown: rpm 3900
